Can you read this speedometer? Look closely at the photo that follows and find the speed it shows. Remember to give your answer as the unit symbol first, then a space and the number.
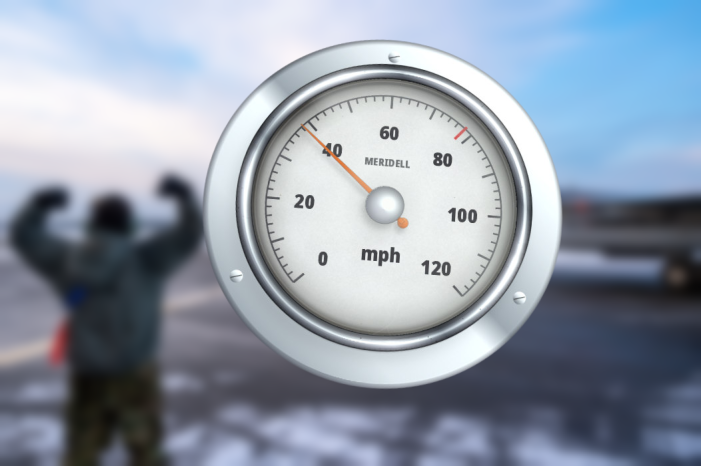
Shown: mph 38
